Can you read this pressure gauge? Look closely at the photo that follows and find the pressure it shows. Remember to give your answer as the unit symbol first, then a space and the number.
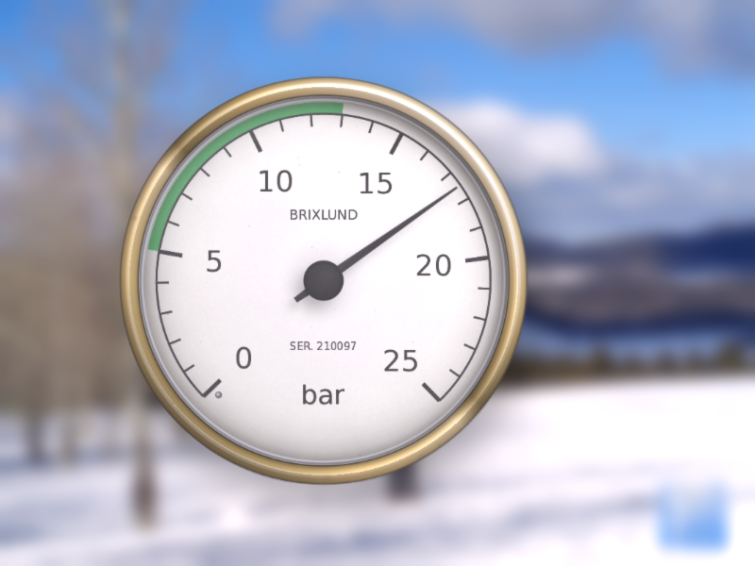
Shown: bar 17.5
